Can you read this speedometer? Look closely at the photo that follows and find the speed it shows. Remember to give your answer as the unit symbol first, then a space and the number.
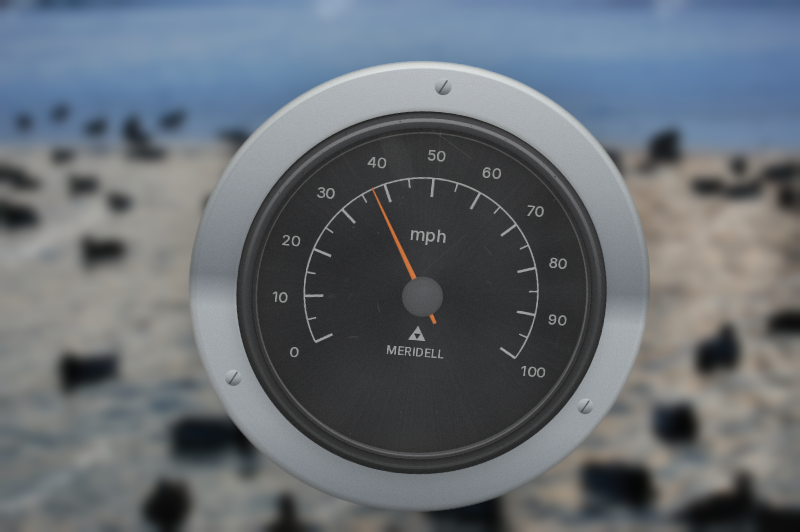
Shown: mph 37.5
